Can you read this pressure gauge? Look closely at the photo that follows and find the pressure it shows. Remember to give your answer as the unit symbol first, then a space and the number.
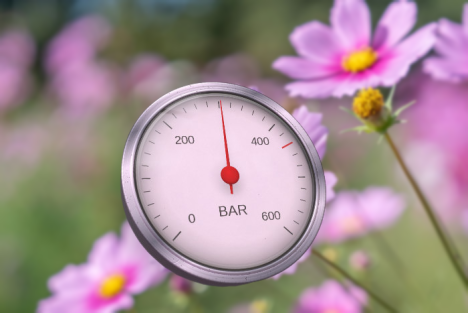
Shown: bar 300
